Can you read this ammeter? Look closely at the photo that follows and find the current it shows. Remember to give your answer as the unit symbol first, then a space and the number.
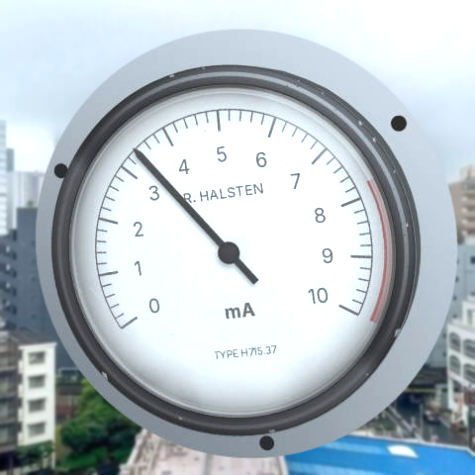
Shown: mA 3.4
